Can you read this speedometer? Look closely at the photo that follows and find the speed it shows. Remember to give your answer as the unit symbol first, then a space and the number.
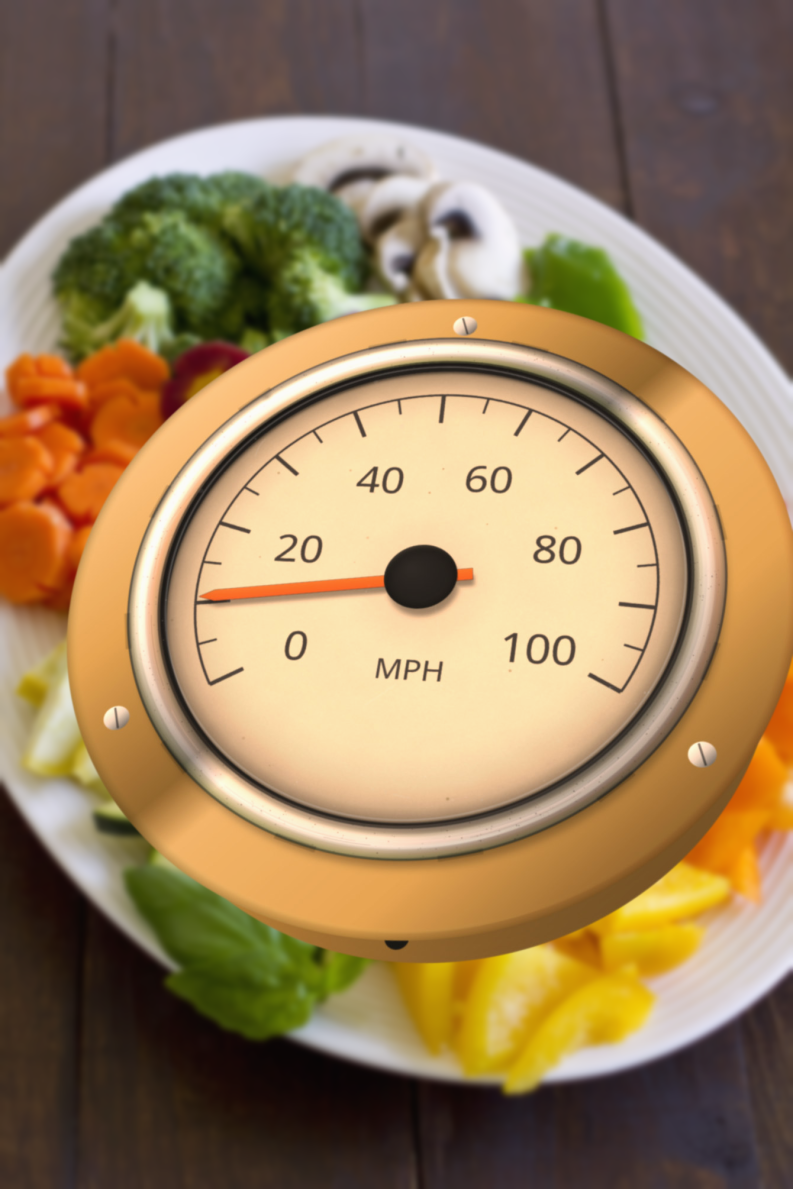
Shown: mph 10
